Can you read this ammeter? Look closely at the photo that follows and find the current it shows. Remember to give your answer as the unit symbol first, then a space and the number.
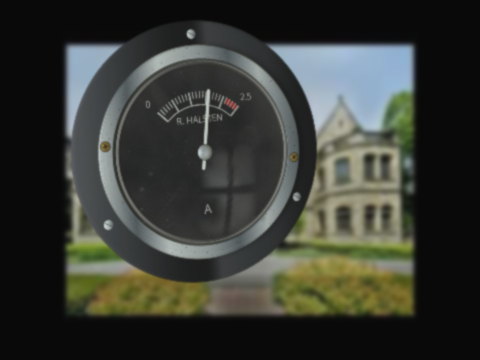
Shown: A 1.5
